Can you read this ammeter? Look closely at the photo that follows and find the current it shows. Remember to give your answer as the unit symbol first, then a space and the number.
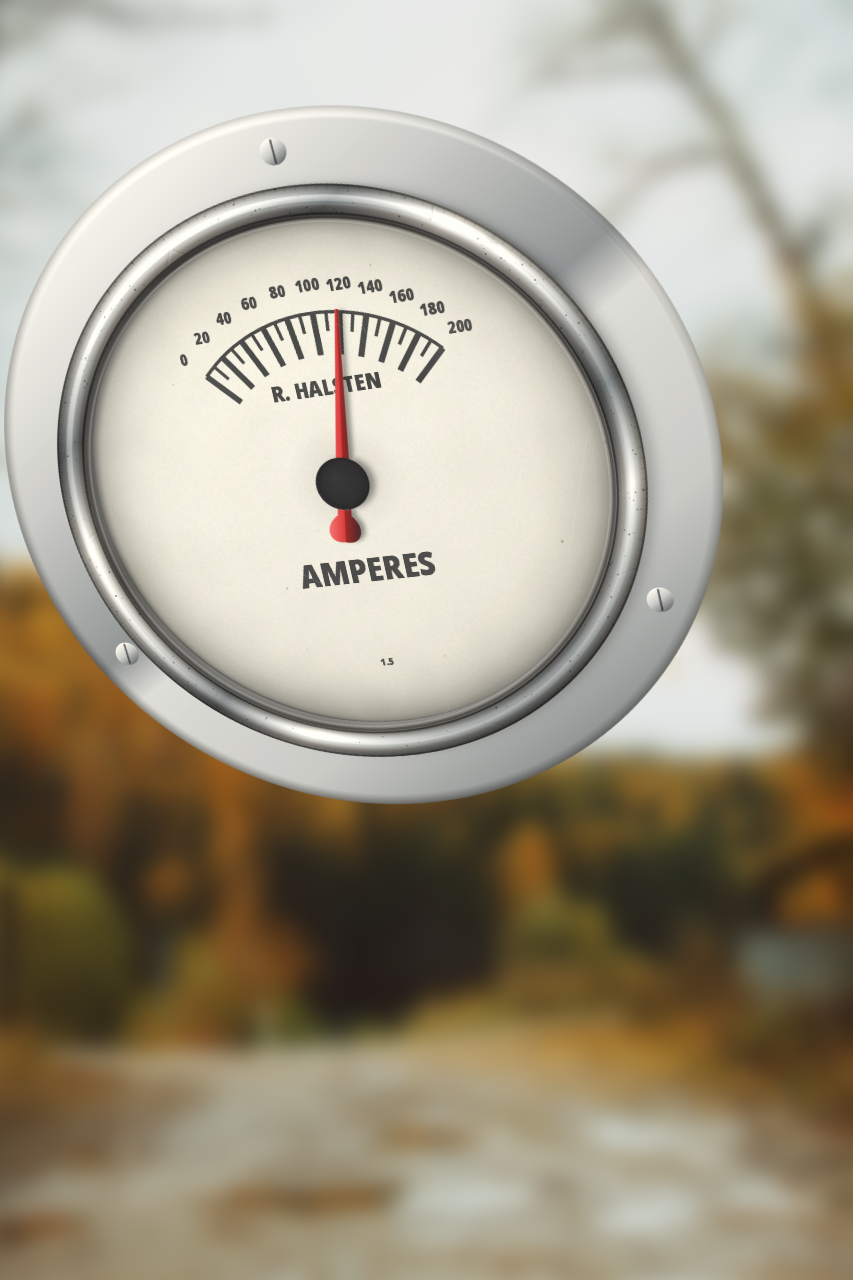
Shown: A 120
